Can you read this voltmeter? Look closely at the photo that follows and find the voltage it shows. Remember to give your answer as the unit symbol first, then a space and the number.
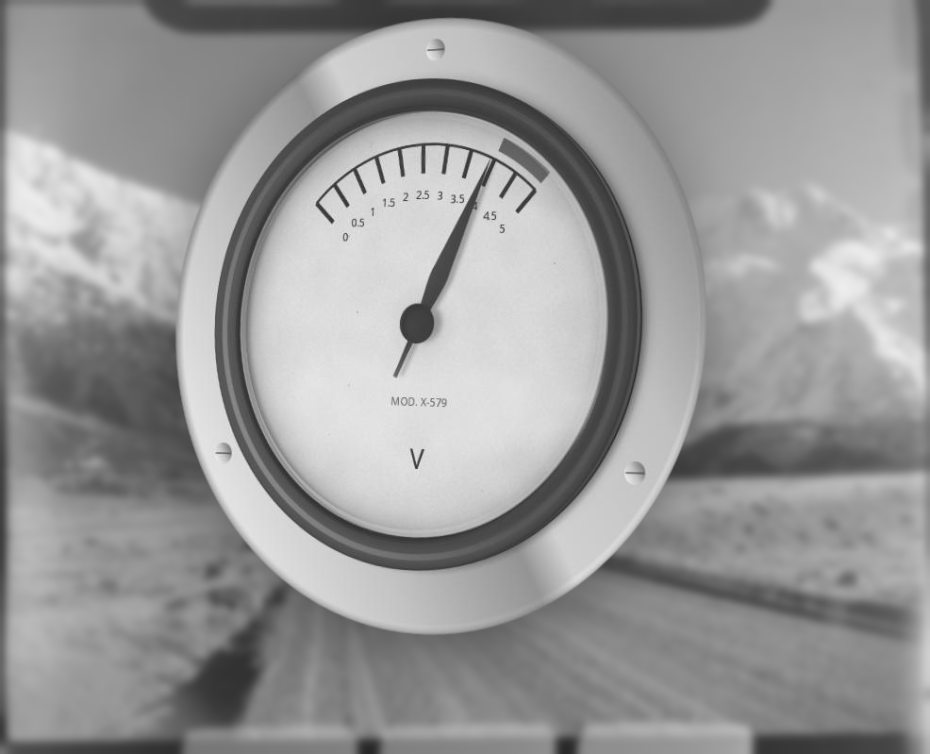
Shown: V 4
